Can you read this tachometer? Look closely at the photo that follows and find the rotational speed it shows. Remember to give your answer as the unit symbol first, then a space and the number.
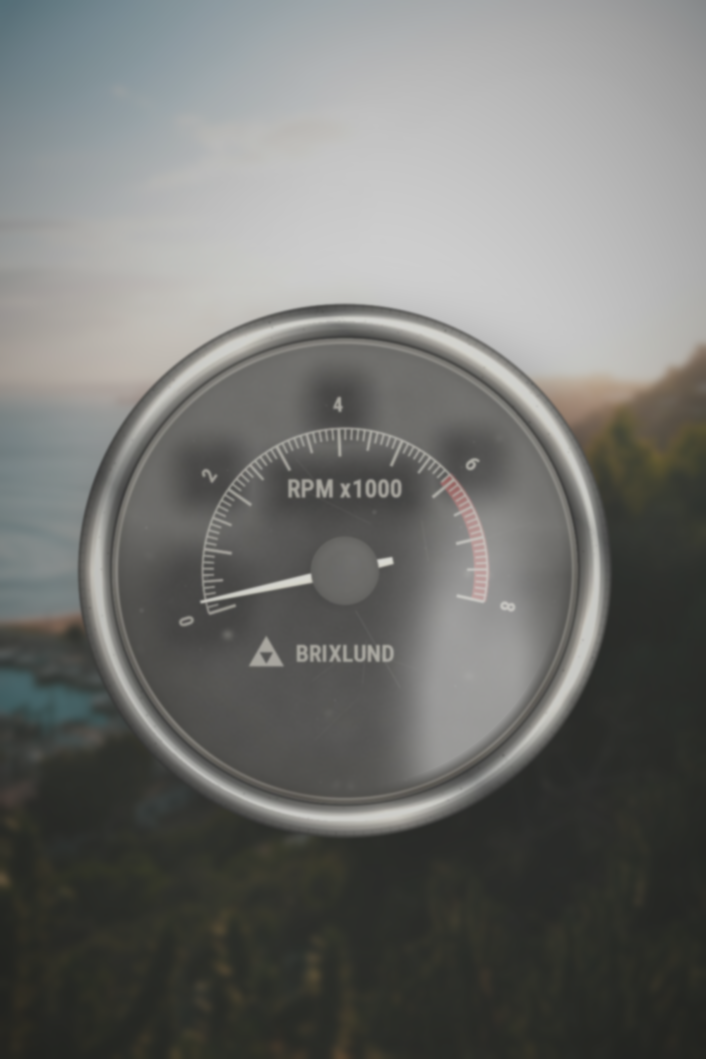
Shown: rpm 200
